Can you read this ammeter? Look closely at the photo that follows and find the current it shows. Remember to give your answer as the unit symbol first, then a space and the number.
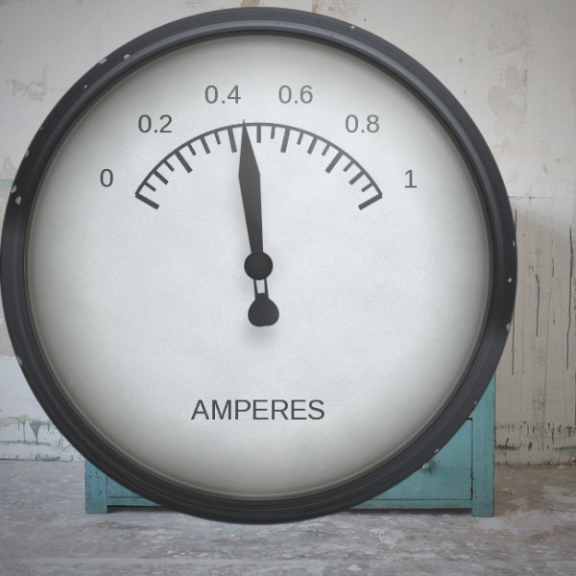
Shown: A 0.45
